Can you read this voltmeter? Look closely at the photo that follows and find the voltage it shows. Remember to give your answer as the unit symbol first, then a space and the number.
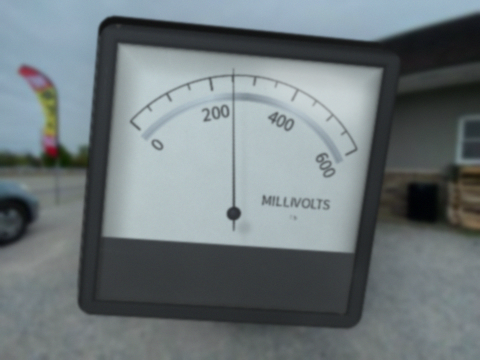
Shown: mV 250
